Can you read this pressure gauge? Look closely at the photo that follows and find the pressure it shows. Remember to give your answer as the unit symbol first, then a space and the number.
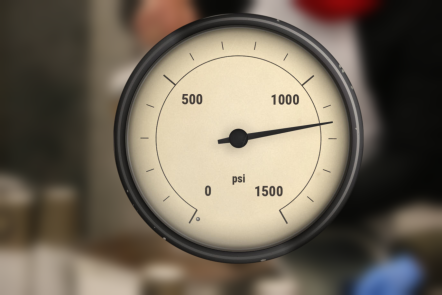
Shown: psi 1150
